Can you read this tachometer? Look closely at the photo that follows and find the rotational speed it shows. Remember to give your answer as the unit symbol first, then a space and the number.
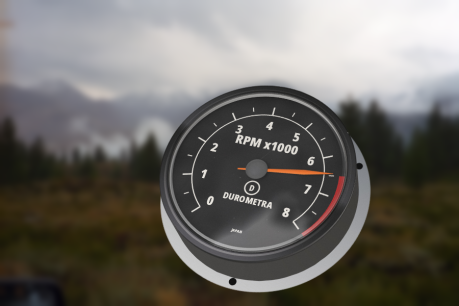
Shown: rpm 6500
